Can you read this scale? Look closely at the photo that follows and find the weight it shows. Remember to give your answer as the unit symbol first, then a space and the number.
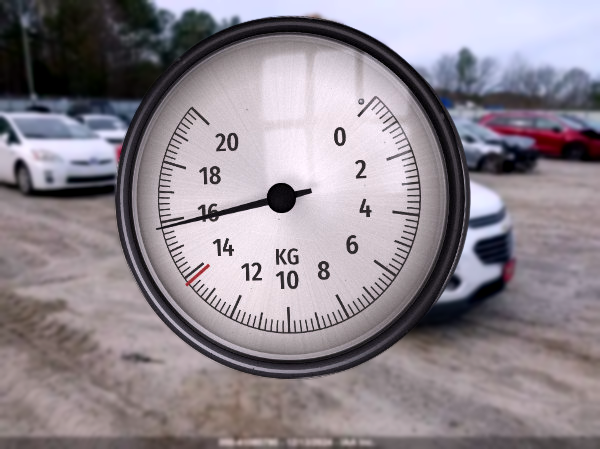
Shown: kg 15.8
